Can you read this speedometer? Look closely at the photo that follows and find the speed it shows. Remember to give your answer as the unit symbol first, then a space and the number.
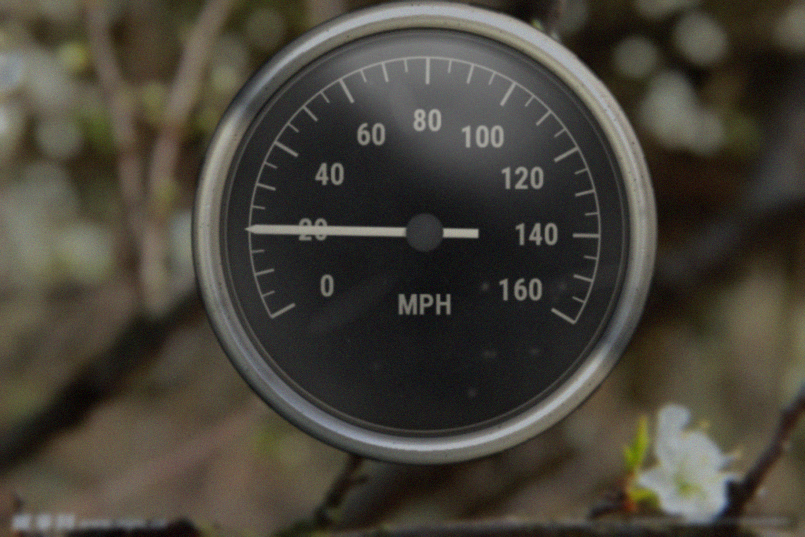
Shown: mph 20
